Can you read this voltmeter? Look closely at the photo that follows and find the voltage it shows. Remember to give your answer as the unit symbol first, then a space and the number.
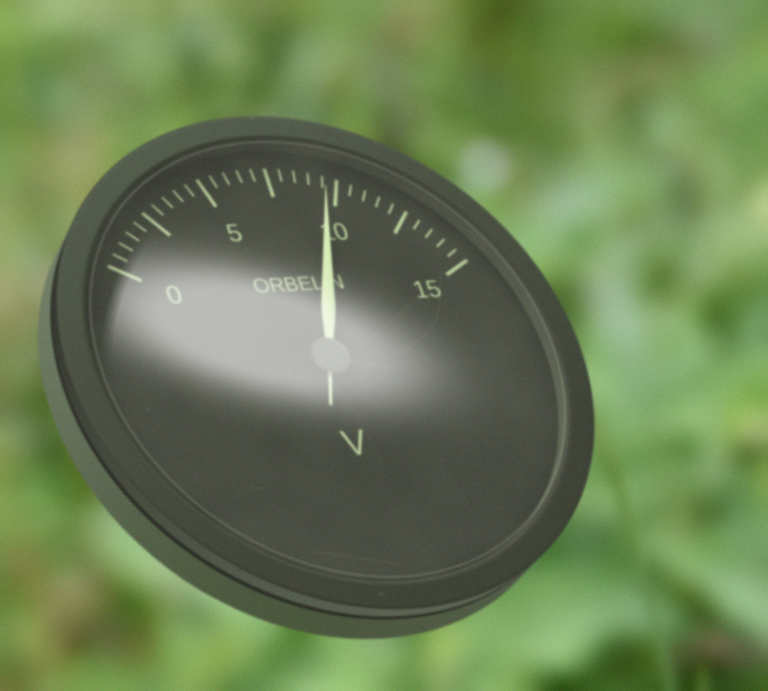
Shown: V 9.5
